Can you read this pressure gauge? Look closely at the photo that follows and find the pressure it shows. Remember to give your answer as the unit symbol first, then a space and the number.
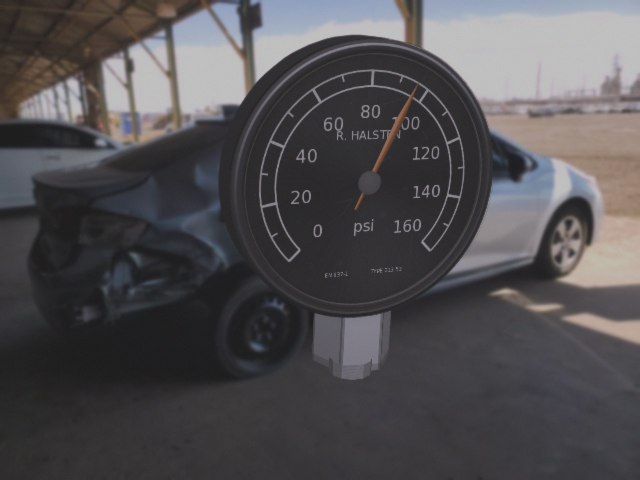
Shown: psi 95
